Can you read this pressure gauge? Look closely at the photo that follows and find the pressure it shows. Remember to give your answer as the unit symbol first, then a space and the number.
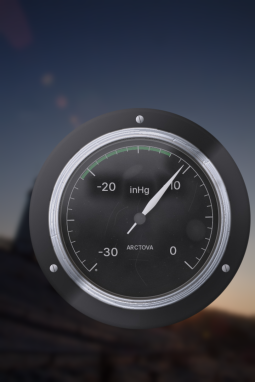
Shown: inHg -10.5
